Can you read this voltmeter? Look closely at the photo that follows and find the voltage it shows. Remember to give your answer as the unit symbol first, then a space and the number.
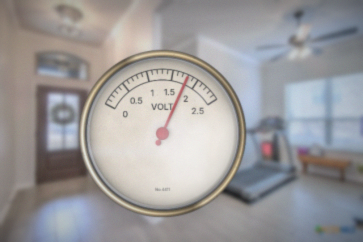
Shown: V 1.8
